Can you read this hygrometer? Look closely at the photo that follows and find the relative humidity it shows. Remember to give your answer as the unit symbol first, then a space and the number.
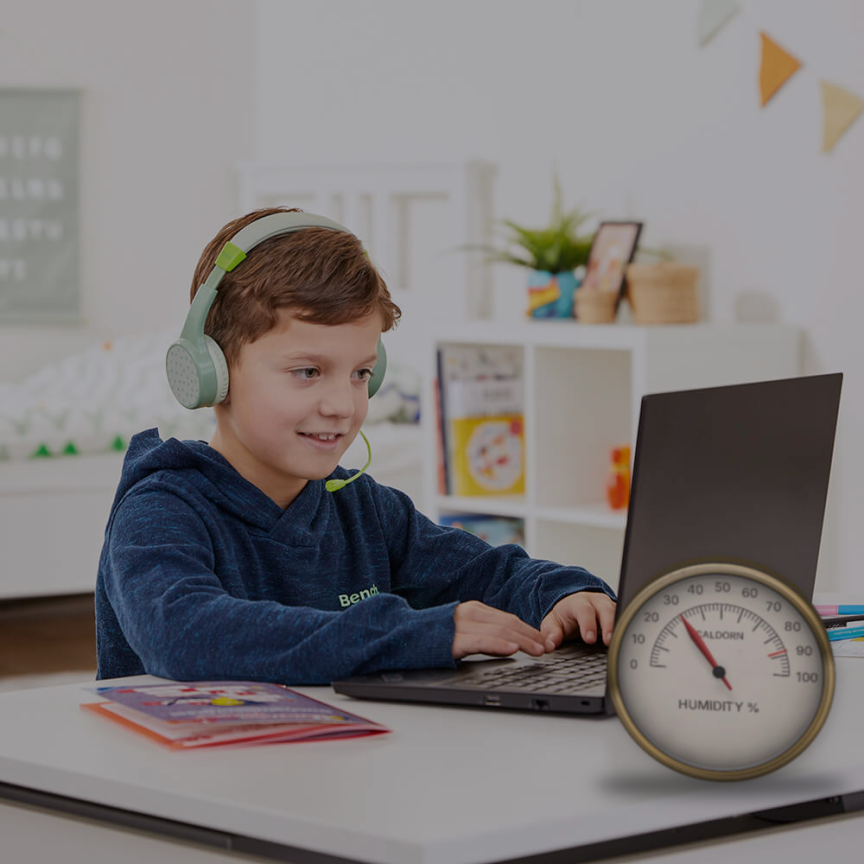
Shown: % 30
